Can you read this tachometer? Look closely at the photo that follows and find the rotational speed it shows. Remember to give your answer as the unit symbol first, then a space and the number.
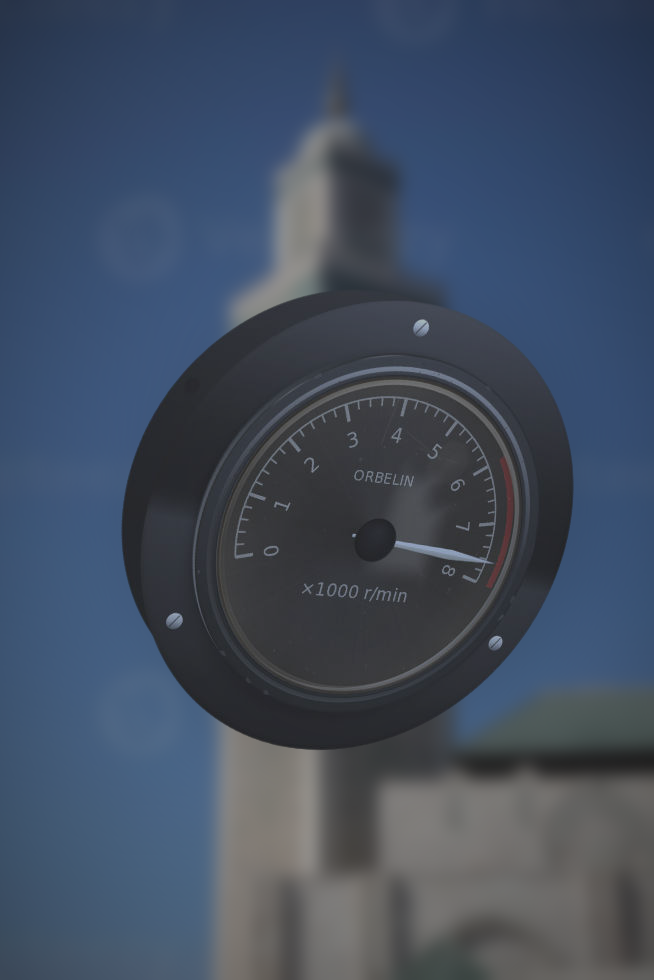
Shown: rpm 7600
